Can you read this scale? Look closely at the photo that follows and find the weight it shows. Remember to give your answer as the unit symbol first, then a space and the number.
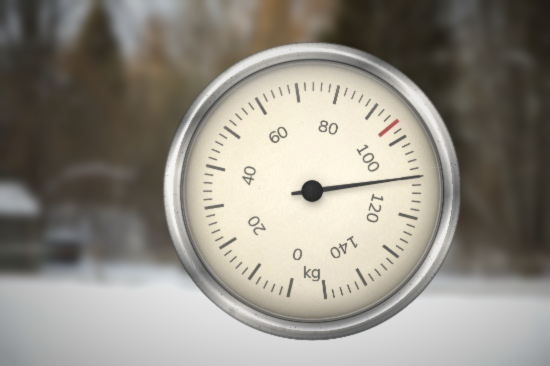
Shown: kg 110
